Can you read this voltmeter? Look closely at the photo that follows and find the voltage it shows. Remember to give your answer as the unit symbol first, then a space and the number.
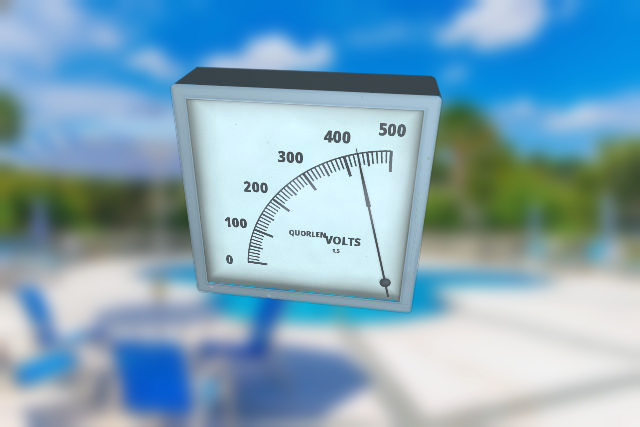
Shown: V 430
